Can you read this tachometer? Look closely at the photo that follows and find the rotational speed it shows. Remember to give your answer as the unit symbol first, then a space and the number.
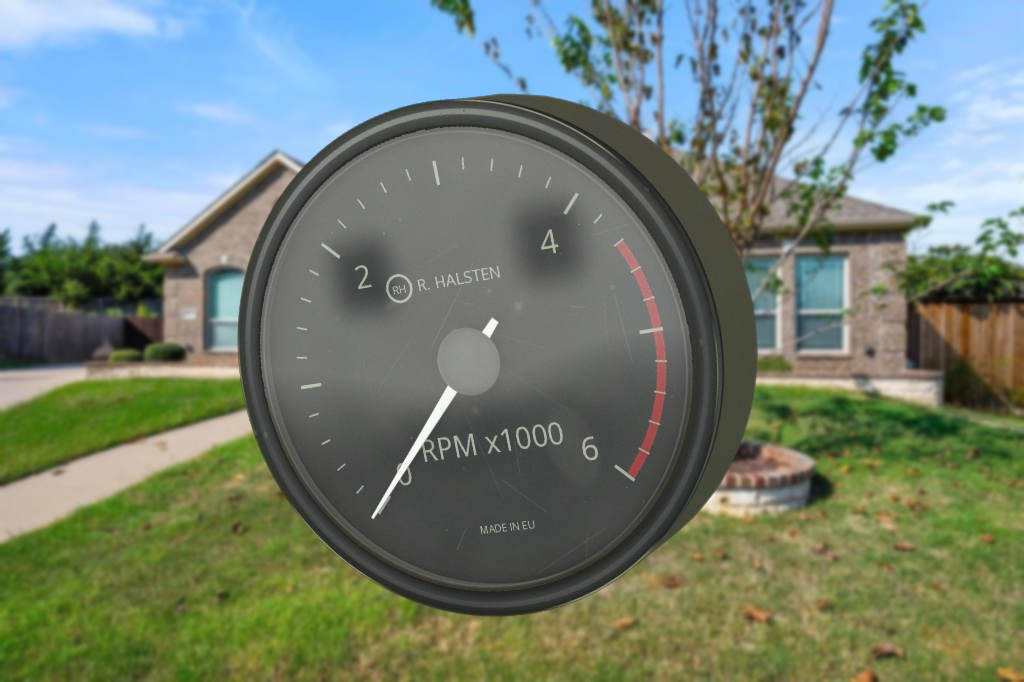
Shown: rpm 0
